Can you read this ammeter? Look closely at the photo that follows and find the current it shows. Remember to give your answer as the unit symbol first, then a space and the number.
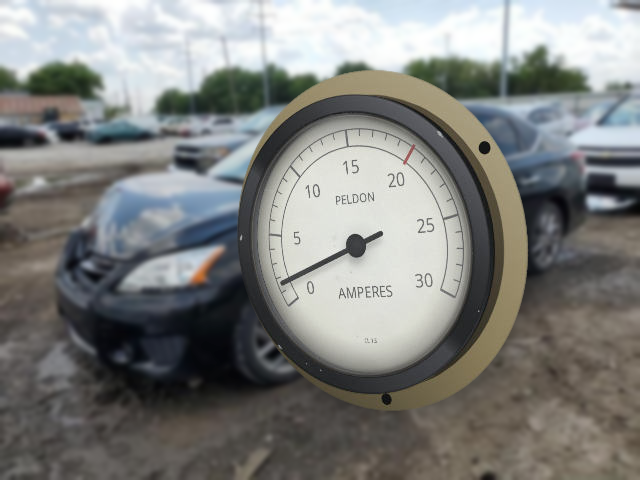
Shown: A 1.5
